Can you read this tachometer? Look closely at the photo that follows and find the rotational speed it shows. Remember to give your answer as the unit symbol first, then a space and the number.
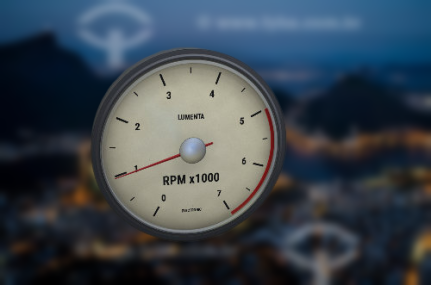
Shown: rpm 1000
